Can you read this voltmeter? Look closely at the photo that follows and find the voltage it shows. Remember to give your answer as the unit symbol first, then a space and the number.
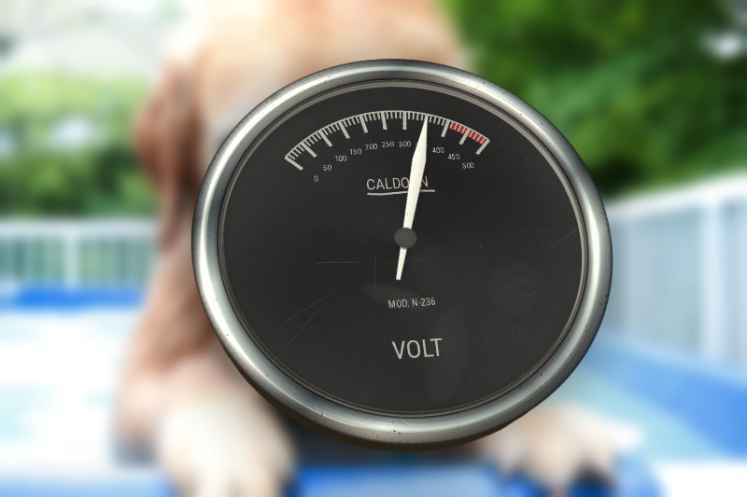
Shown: V 350
